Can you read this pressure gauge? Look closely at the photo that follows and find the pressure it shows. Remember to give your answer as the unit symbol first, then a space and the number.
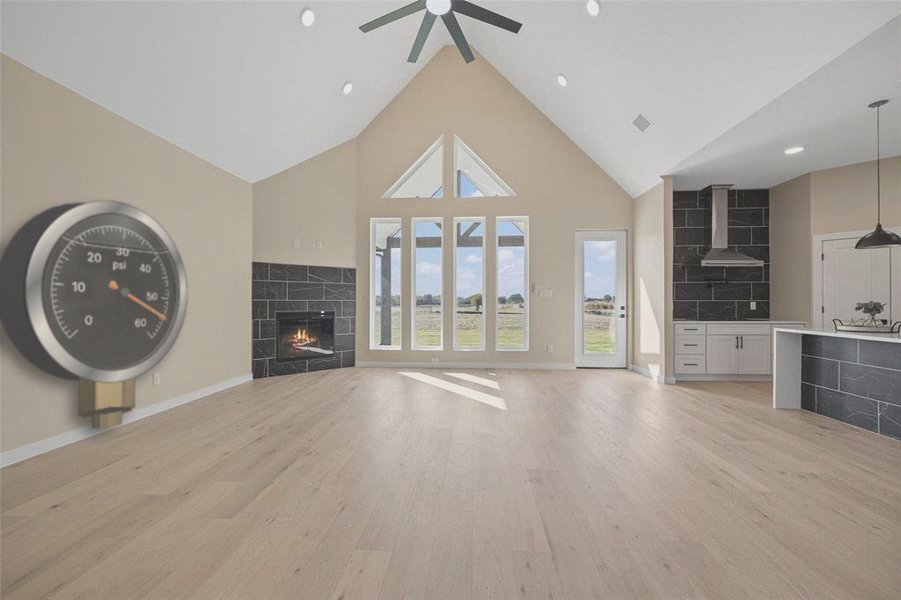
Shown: psi 55
